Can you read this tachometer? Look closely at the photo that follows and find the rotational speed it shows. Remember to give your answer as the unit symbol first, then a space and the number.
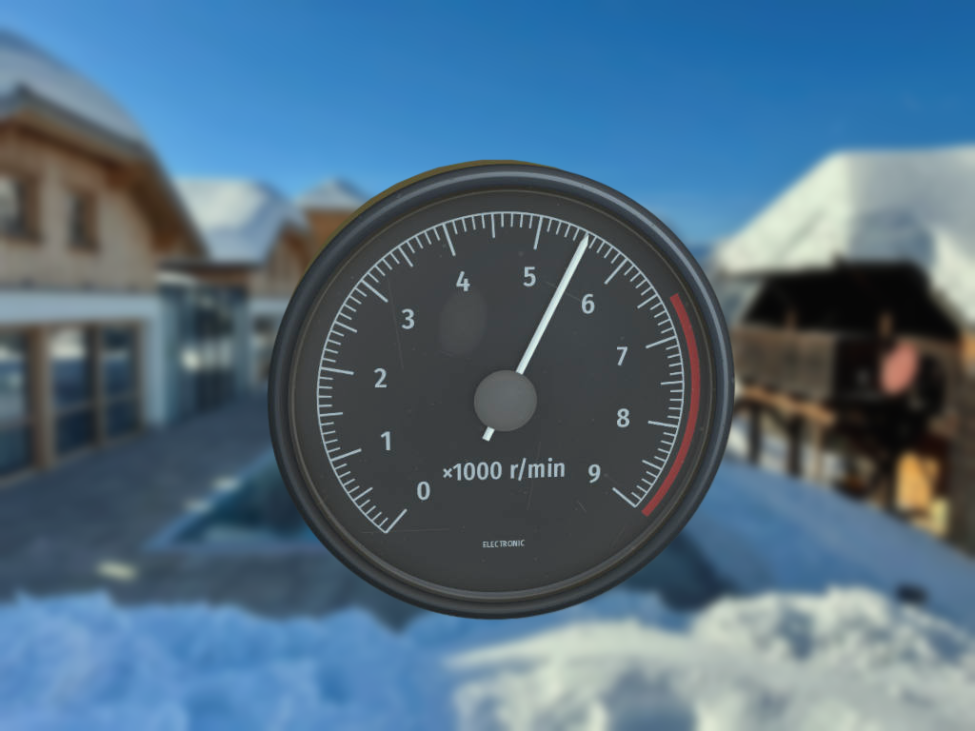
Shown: rpm 5500
